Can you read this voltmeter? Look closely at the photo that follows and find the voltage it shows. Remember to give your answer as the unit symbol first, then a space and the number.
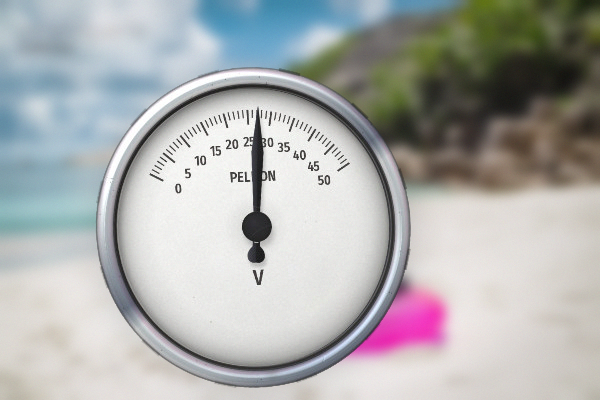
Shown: V 27
